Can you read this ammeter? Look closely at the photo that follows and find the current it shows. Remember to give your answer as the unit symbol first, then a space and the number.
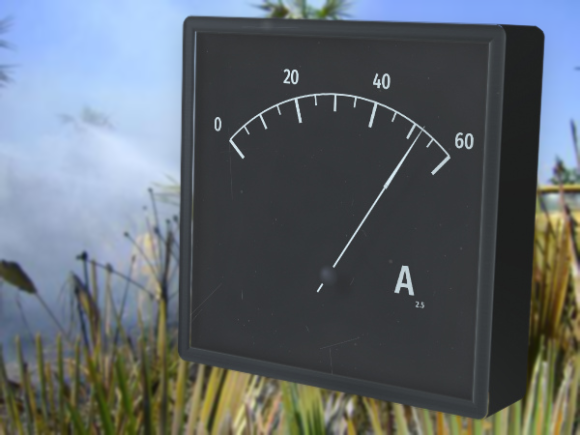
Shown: A 52.5
